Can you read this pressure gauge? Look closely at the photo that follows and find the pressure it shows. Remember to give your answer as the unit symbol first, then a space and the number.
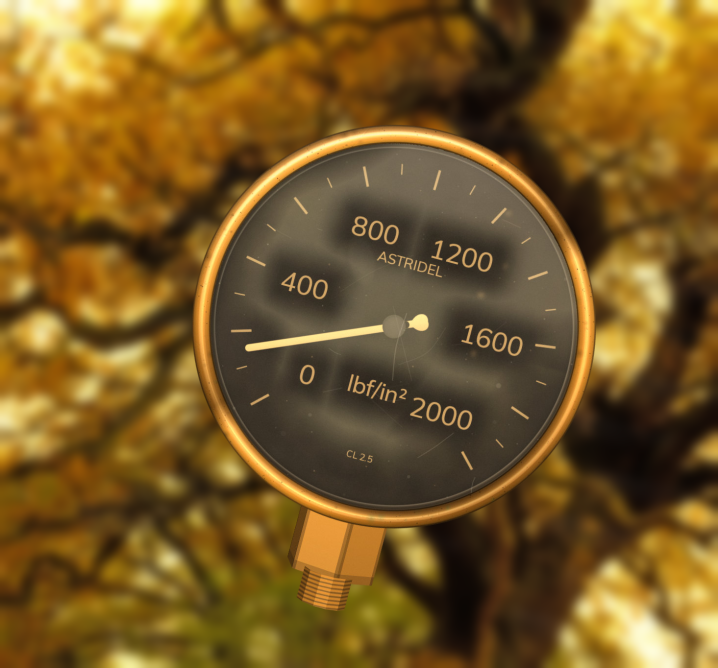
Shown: psi 150
